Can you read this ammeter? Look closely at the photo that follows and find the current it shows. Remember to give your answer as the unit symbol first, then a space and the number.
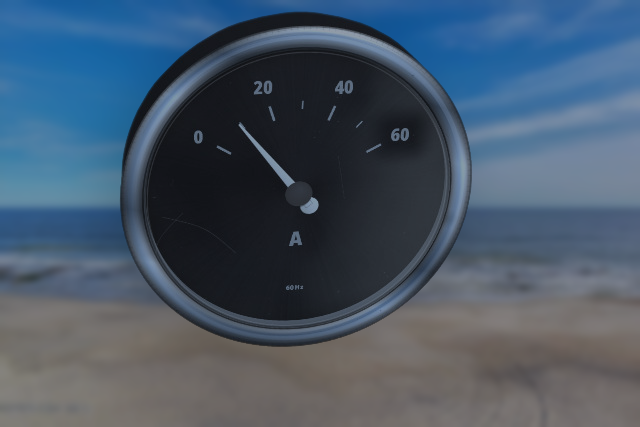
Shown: A 10
